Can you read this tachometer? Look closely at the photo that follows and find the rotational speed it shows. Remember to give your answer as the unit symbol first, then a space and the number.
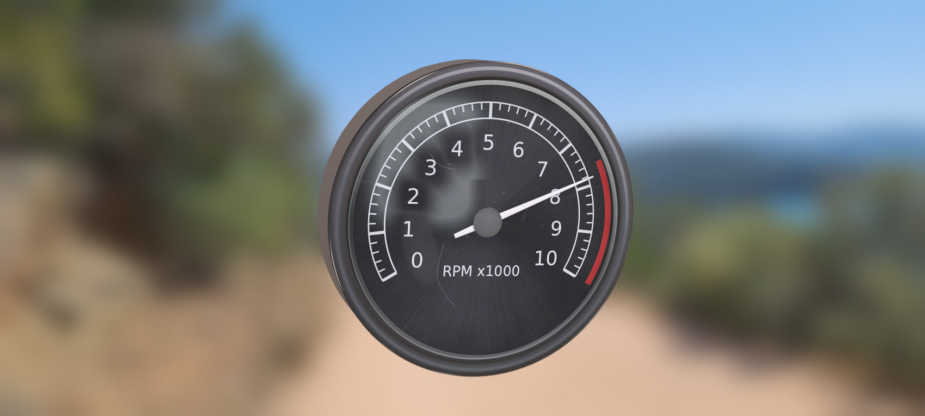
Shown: rpm 7800
